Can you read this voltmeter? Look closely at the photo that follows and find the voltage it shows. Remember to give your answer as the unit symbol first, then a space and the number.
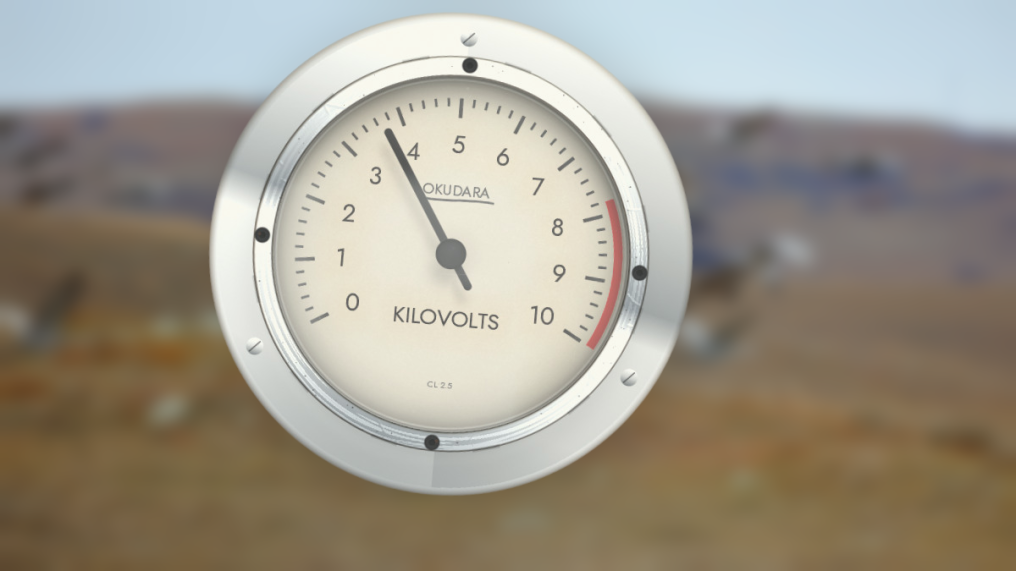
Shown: kV 3.7
